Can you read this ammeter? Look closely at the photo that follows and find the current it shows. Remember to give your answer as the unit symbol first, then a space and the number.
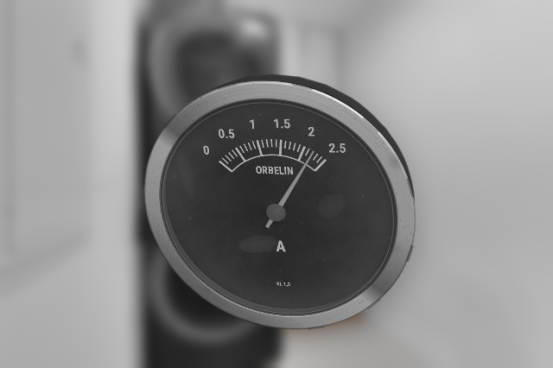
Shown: A 2.2
